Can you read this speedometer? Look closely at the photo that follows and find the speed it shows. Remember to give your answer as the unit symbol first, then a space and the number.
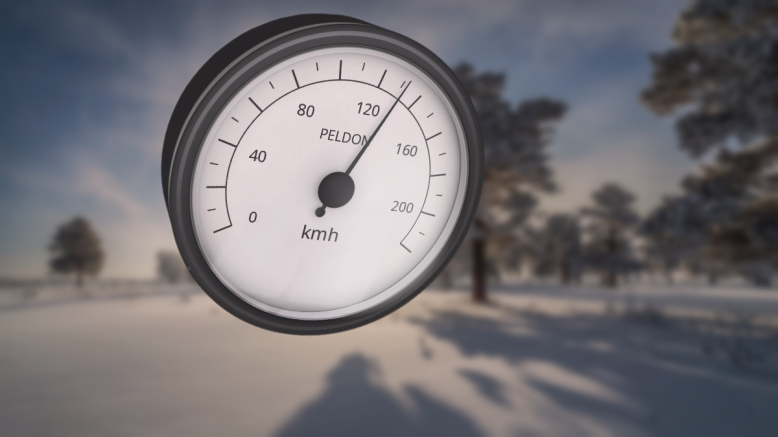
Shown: km/h 130
